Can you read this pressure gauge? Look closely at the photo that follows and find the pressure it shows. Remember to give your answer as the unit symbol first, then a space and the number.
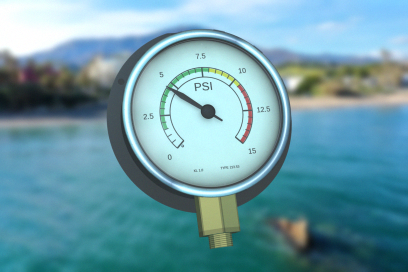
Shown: psi 4.5
